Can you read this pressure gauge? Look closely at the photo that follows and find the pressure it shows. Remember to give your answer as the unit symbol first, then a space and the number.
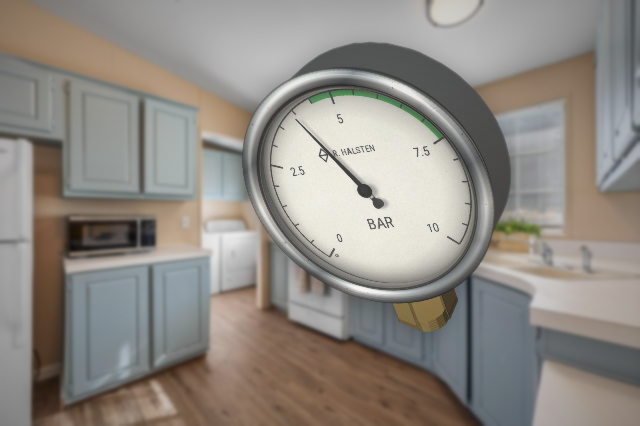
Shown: bar 4
